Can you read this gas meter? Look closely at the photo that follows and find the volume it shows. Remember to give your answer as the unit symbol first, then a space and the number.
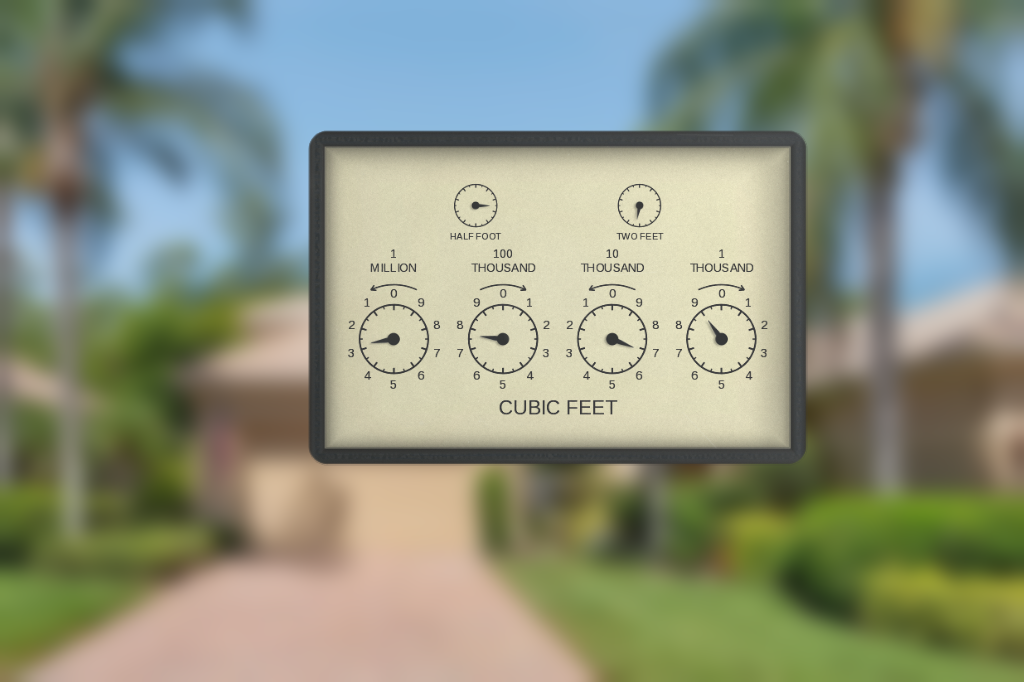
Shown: ft³ 276900
